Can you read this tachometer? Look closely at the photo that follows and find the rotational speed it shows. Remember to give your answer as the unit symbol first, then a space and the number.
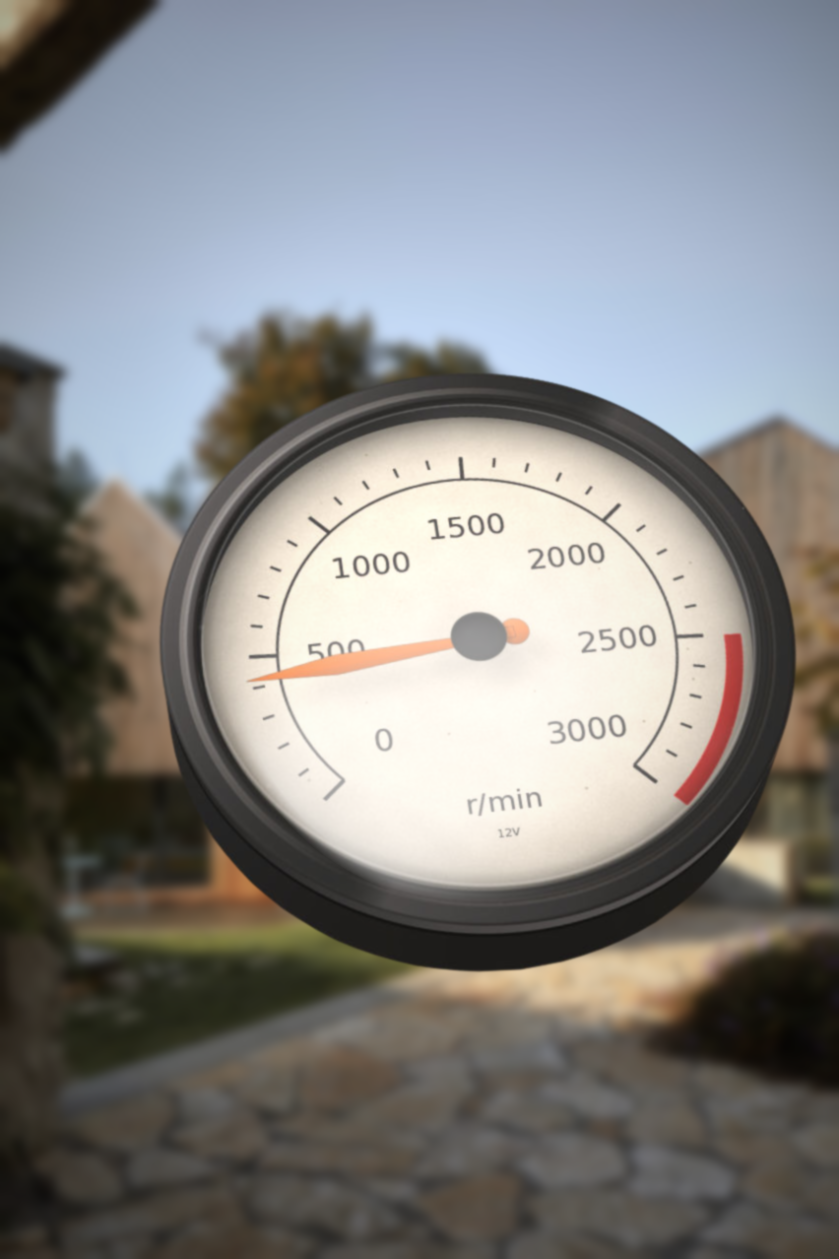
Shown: rpm 400
